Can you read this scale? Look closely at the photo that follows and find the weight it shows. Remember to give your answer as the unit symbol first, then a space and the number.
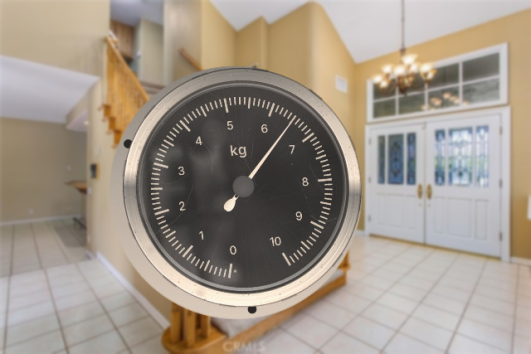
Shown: kg 6.5
